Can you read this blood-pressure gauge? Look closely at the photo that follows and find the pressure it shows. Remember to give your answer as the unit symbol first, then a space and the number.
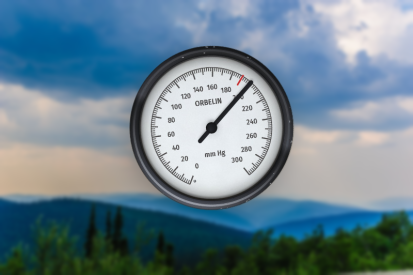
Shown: mmHg 200
